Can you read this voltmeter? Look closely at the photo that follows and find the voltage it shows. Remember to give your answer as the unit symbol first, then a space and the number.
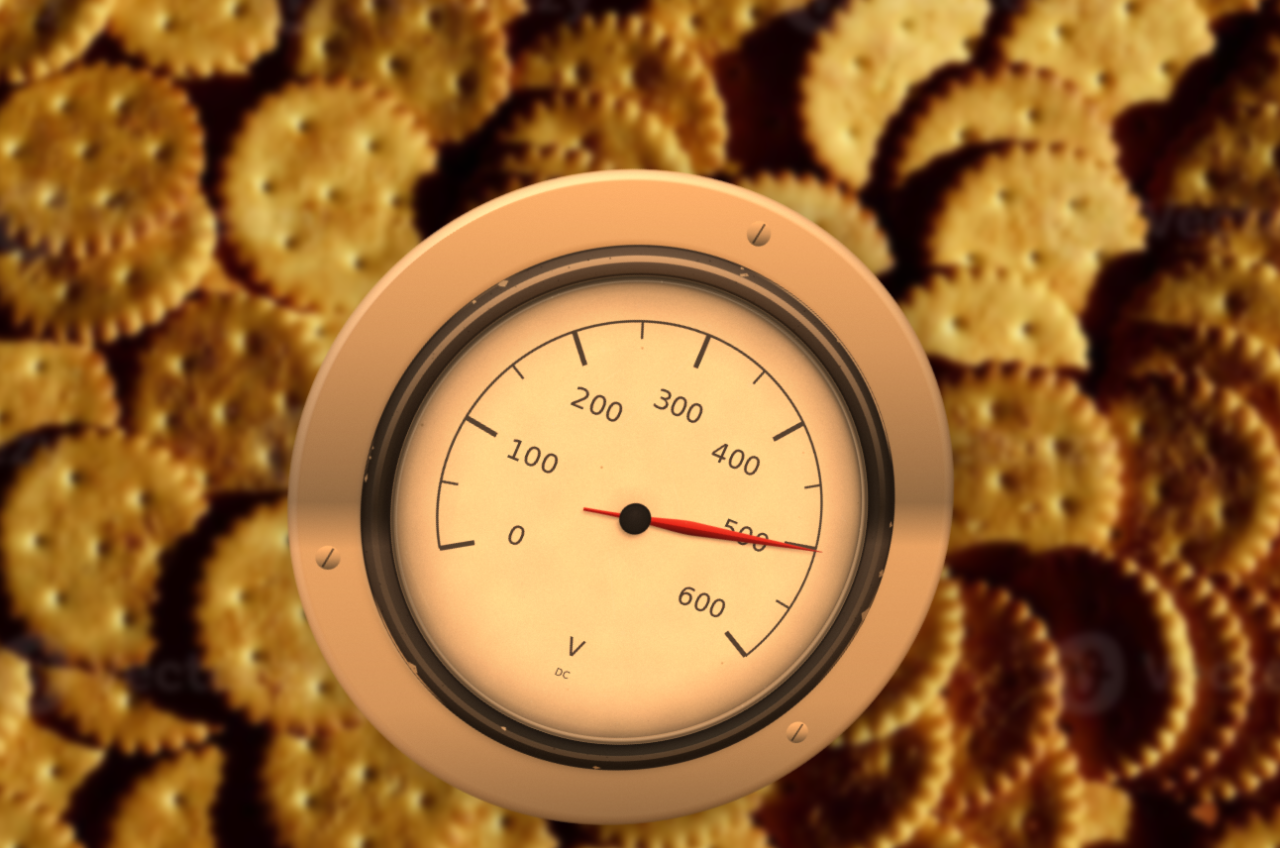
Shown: V 500
